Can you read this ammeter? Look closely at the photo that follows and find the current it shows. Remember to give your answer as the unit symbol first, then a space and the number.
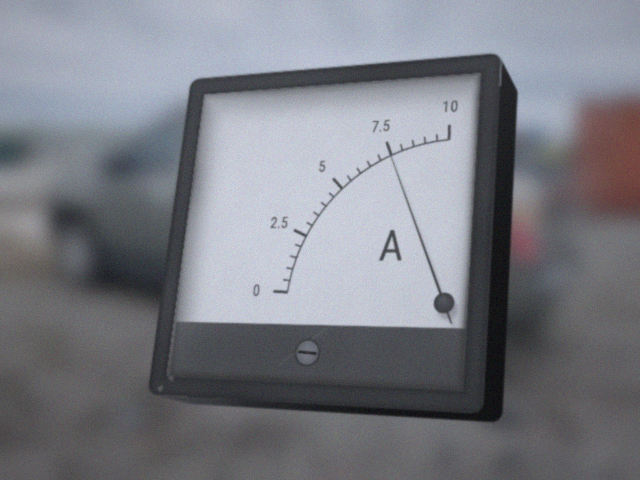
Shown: A 7.5
